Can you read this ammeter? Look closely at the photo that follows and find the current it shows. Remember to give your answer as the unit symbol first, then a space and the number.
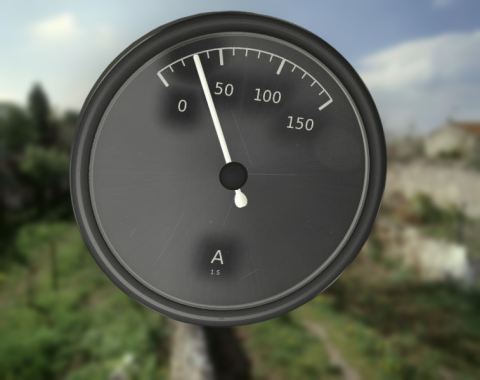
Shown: A 30
